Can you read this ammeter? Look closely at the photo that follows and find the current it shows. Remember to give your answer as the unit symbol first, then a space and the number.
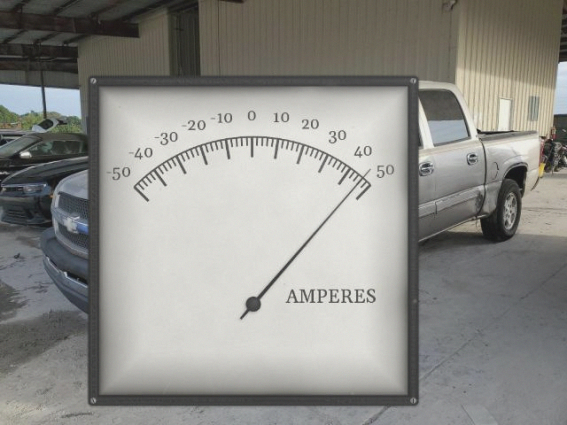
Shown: A 46
